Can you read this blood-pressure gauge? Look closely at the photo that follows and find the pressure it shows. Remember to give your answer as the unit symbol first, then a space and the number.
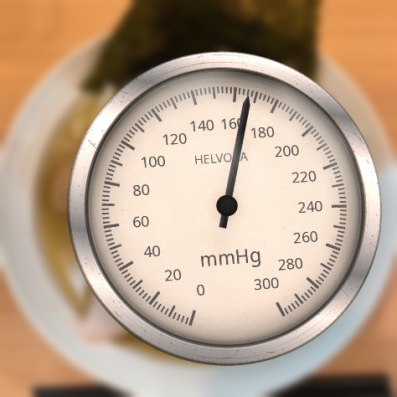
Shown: mmHg 166
